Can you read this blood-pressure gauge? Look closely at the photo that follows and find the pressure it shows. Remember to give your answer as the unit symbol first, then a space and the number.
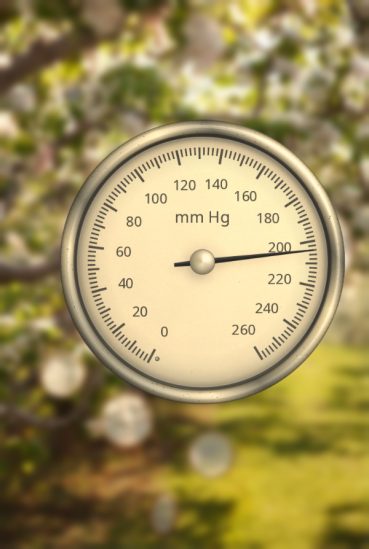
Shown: mmHg 204
